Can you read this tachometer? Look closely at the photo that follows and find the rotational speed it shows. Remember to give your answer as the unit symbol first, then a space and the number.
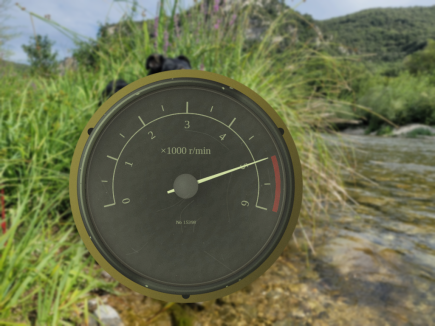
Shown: rpm 5000
